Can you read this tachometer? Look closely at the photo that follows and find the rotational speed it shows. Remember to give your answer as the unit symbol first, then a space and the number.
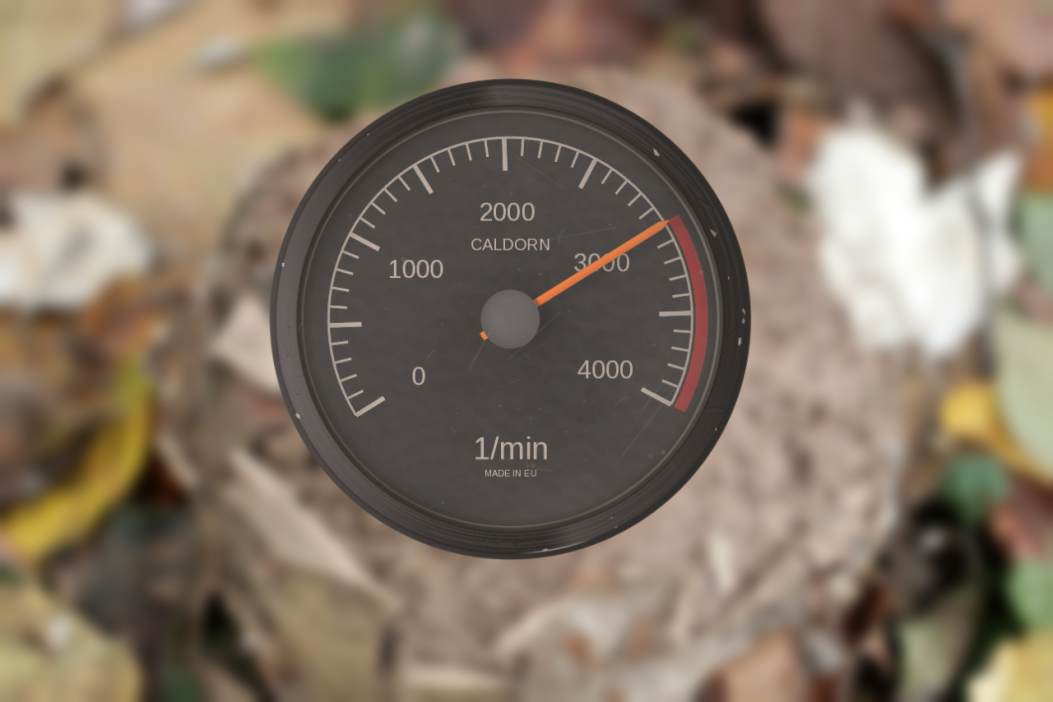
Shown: rpm 3000
